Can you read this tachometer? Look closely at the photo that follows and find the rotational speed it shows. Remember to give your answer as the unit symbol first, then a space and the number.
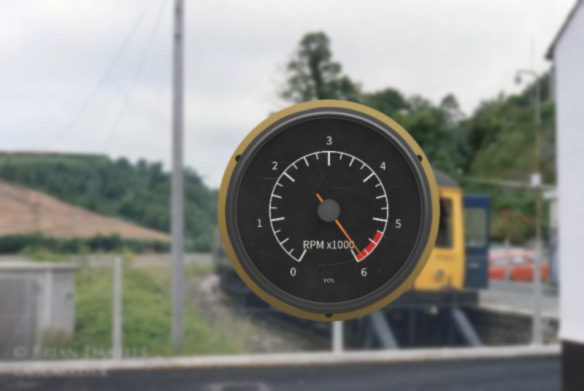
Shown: rpm 5875
